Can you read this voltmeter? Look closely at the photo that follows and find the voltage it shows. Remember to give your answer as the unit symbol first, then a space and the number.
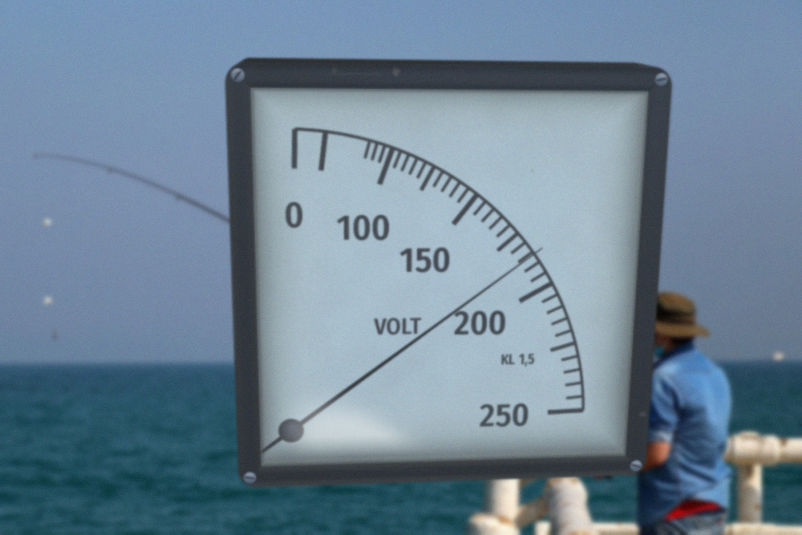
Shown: V 185
